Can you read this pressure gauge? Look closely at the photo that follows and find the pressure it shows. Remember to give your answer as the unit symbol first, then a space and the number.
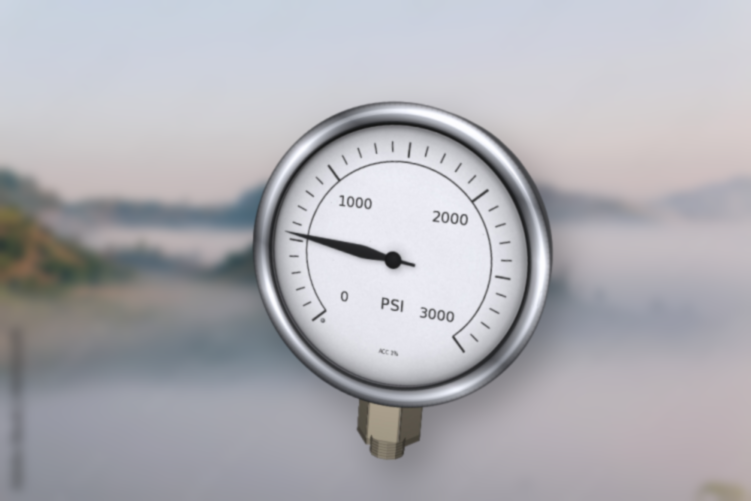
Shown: psi 550
